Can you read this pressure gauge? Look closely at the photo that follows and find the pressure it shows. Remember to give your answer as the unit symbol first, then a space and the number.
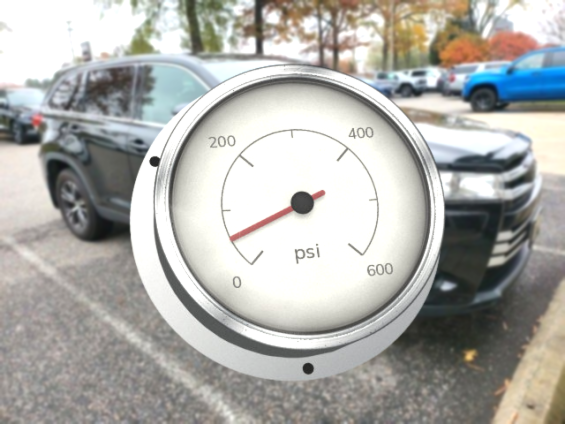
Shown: psi 50
